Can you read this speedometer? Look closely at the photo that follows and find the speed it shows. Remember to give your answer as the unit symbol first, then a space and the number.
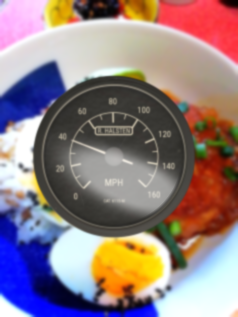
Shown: mph 40
